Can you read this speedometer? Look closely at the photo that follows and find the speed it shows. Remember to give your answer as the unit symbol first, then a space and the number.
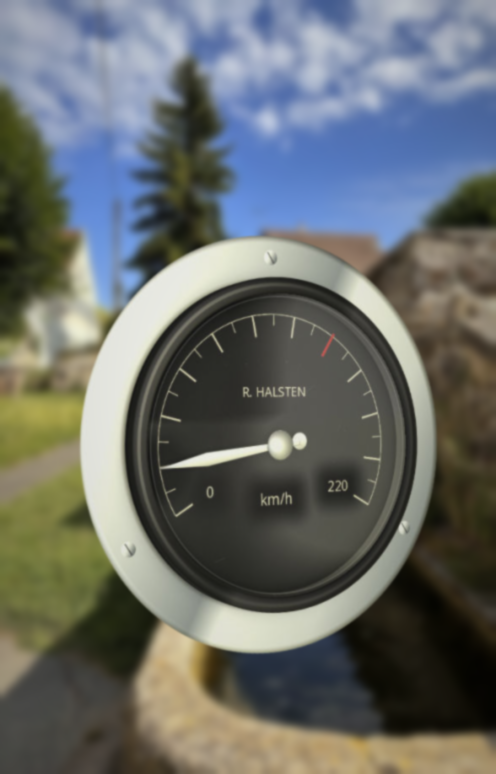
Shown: km/h 20
